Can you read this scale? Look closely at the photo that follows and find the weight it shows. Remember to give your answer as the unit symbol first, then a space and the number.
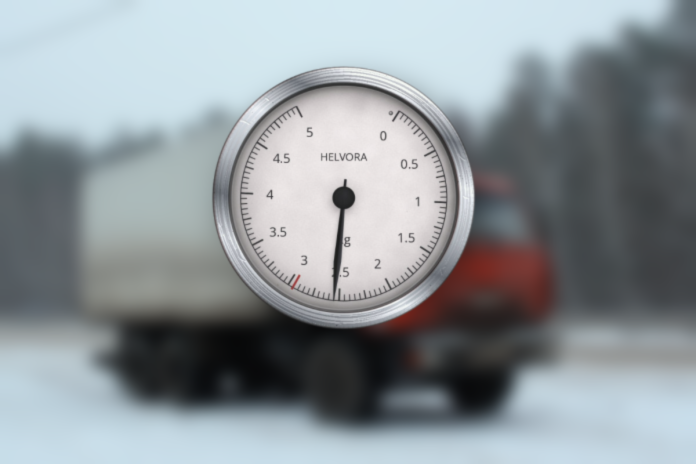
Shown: kg 2.55
